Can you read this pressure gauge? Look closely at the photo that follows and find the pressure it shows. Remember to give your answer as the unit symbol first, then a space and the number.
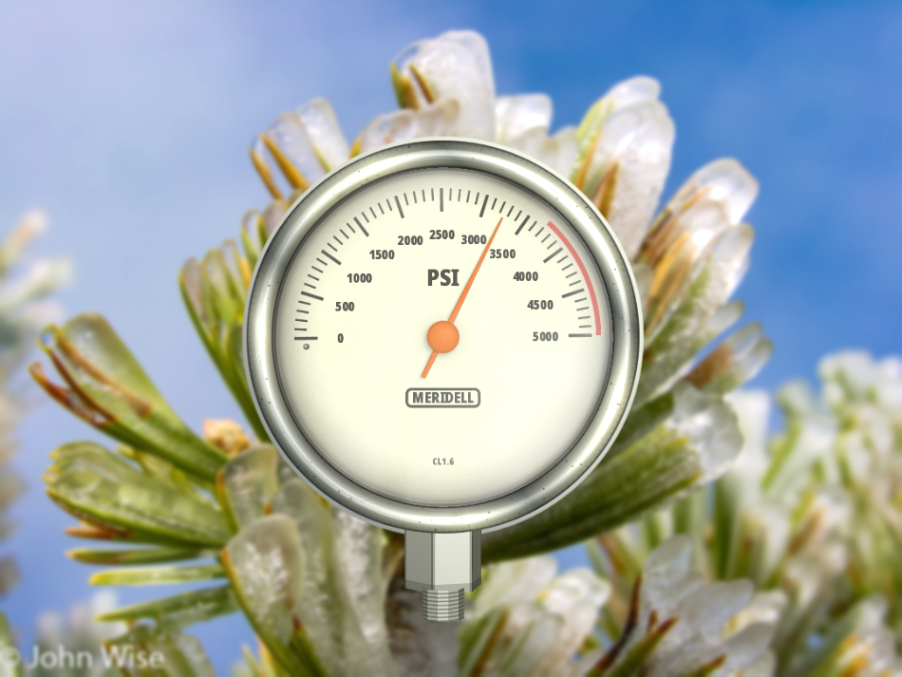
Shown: psi 3250
